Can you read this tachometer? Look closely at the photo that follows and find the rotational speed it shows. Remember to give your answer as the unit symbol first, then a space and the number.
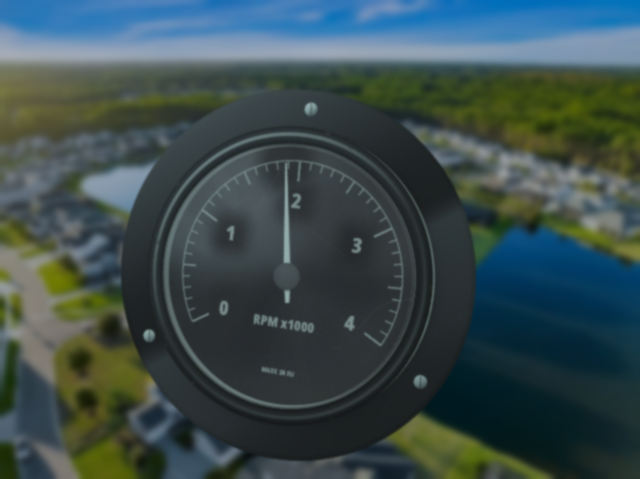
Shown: rpm 1900
